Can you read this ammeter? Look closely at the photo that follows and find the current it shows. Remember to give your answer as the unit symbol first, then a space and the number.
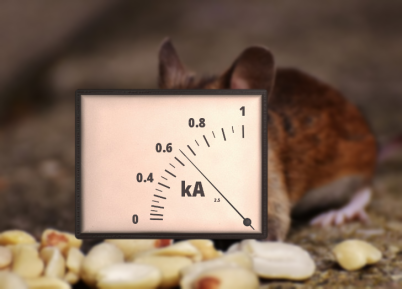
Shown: kA 0.65
